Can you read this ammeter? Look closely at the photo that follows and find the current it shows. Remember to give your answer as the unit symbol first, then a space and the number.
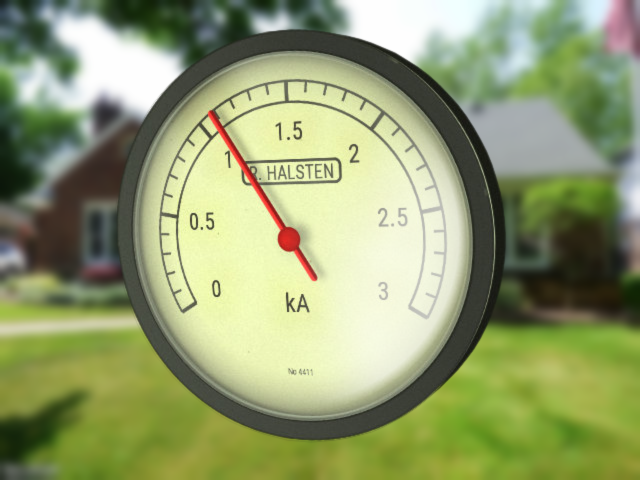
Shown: kA 1.1
